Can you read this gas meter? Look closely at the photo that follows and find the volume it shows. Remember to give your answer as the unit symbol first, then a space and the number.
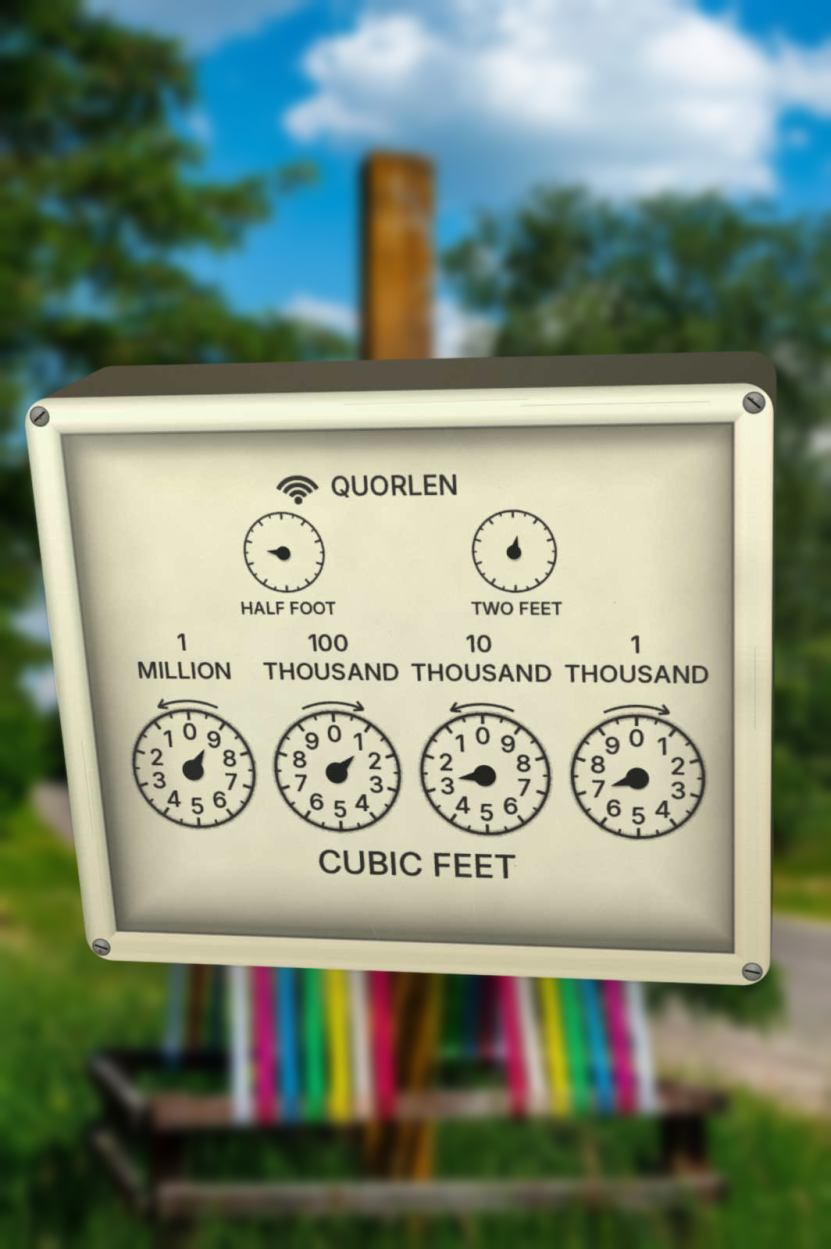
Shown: ft³ 912700
